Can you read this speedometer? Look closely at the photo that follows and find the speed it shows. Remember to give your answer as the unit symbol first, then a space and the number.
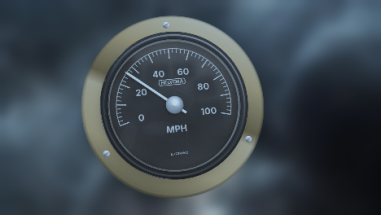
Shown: mph 26
